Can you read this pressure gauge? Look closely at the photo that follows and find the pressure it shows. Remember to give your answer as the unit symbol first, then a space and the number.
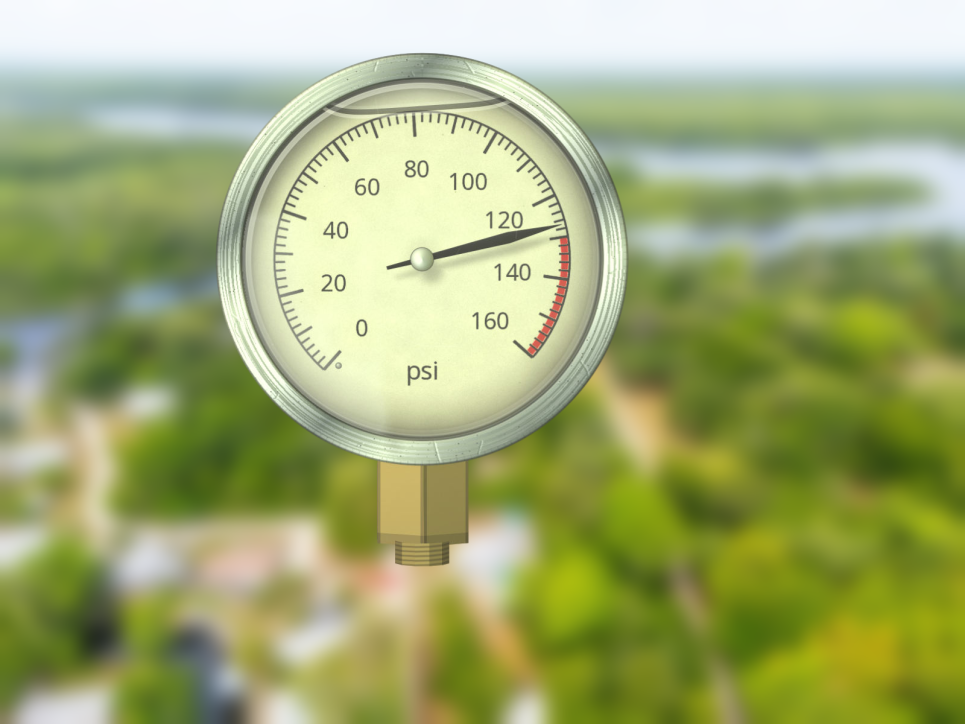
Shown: psi 127
